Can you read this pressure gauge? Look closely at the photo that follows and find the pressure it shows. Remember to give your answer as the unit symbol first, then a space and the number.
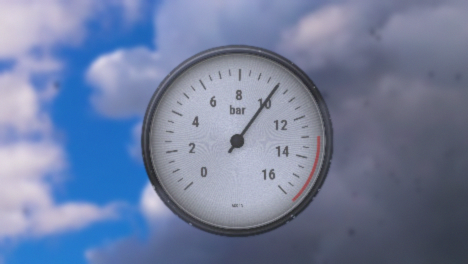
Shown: bar 10
